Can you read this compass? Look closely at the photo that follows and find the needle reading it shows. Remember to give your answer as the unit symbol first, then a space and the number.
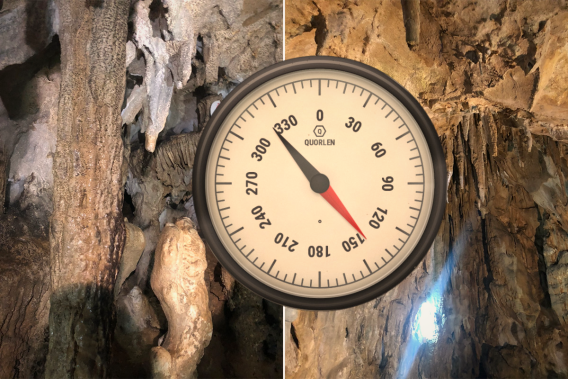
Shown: ° 140
